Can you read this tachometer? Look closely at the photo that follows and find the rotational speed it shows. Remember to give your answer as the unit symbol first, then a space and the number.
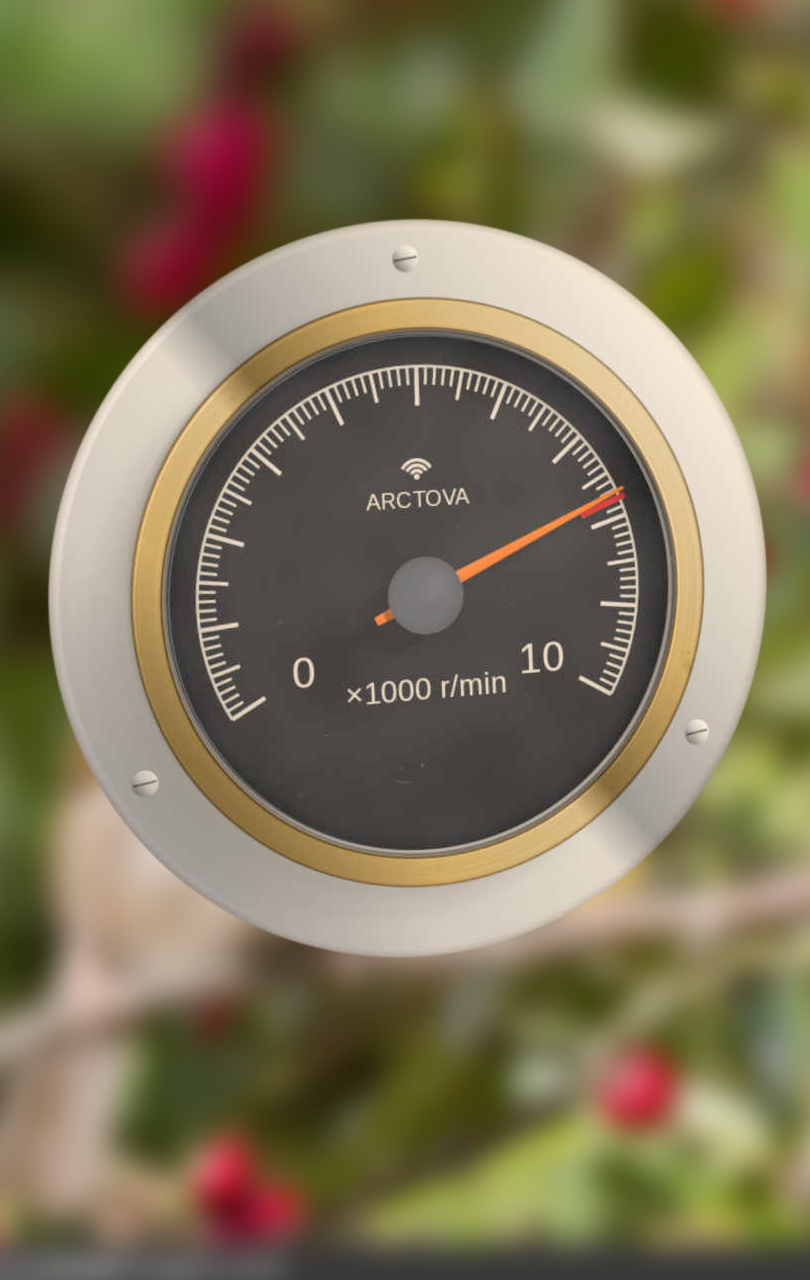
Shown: rpm 7700
